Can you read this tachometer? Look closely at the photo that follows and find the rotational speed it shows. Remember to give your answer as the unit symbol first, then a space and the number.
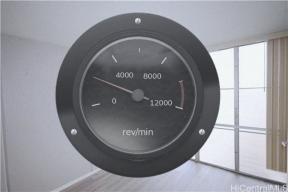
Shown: rpm 2000
